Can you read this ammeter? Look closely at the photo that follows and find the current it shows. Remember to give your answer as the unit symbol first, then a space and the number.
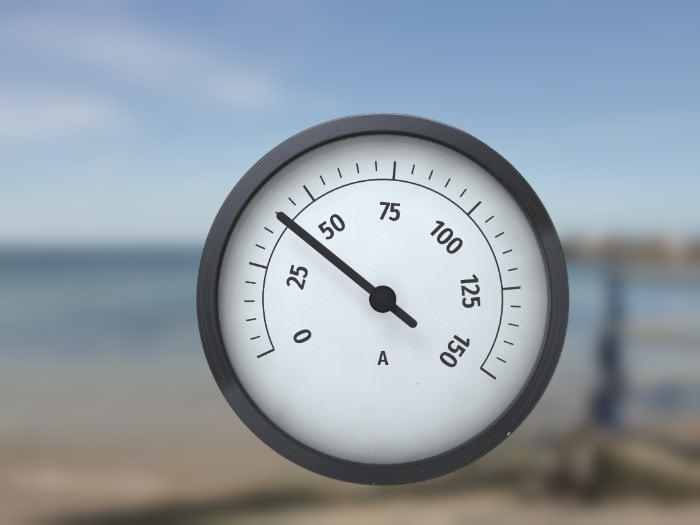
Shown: A 40
